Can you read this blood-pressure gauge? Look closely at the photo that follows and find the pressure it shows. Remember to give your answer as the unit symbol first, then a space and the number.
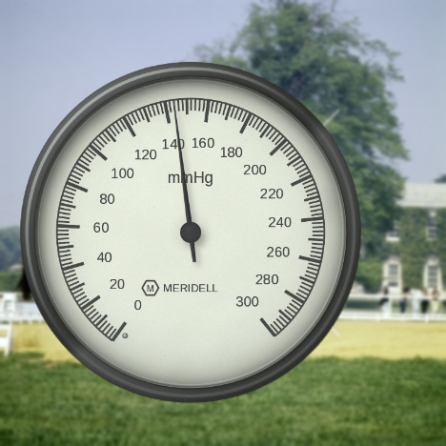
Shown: mmHg 144
